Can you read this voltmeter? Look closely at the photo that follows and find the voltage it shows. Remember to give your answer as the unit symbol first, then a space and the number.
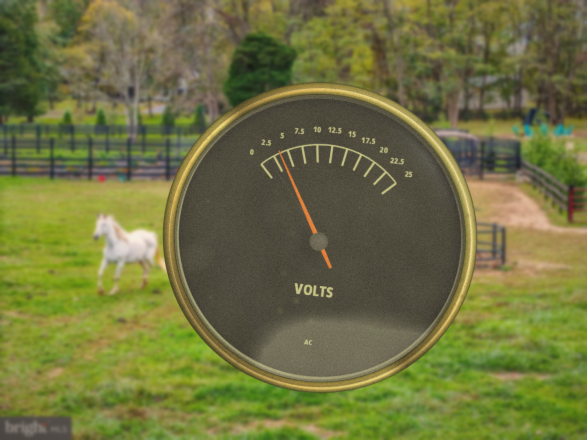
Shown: V 3.75
